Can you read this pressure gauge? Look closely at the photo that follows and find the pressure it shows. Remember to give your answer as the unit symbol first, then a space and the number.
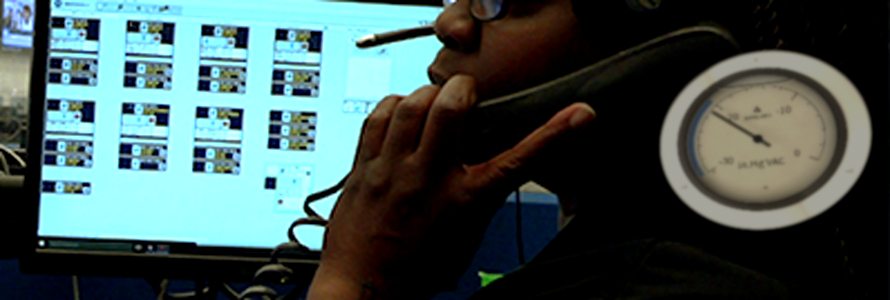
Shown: inHg -21
